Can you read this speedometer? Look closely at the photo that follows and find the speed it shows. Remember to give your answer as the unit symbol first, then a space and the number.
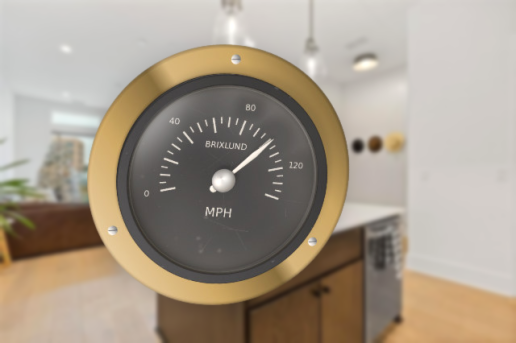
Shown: mph 100
